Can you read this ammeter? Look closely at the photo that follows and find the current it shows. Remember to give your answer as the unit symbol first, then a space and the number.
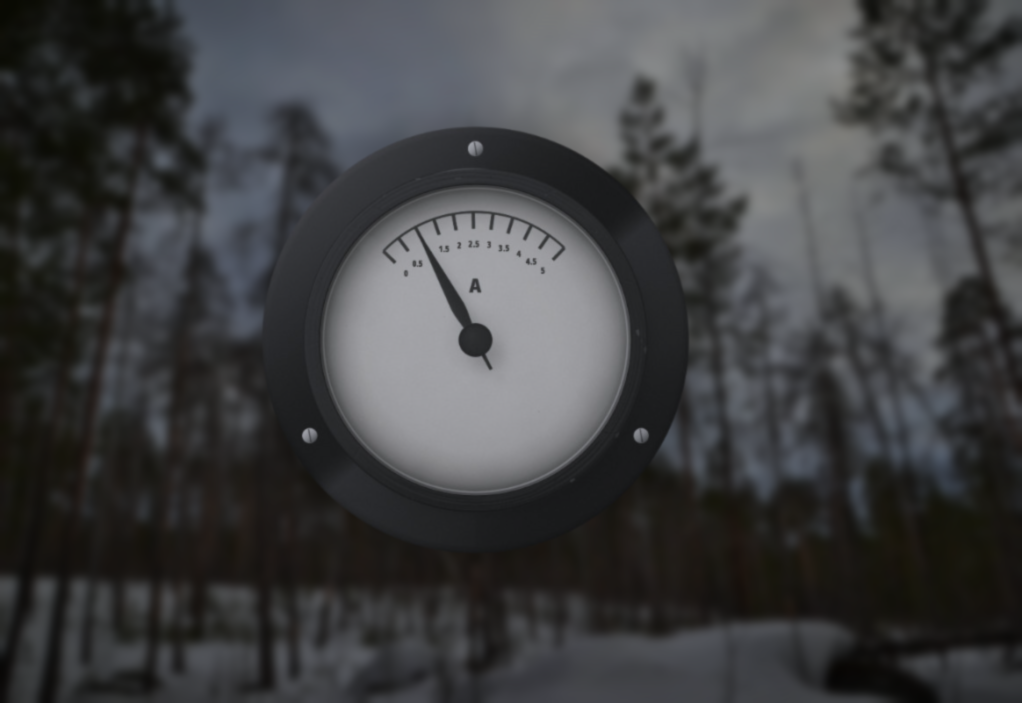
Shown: A 1
